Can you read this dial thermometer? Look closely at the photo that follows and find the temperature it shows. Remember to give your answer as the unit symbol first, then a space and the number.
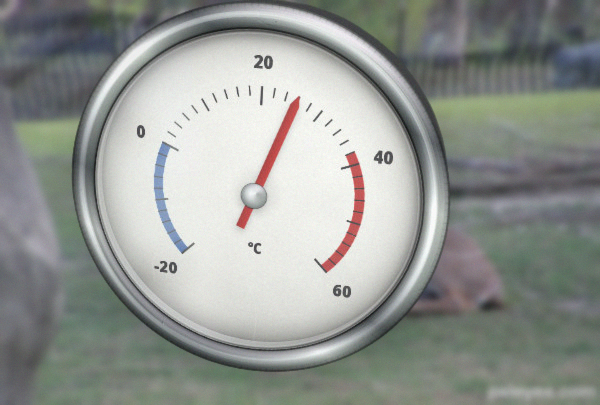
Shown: °C 26
